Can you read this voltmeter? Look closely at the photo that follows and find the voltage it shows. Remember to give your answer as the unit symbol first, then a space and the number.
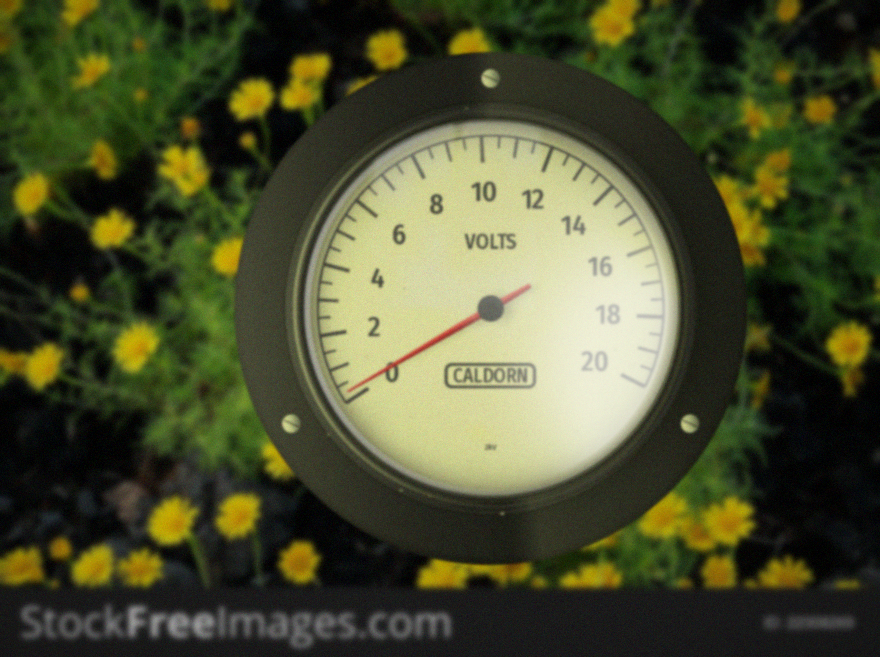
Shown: V 0.25
